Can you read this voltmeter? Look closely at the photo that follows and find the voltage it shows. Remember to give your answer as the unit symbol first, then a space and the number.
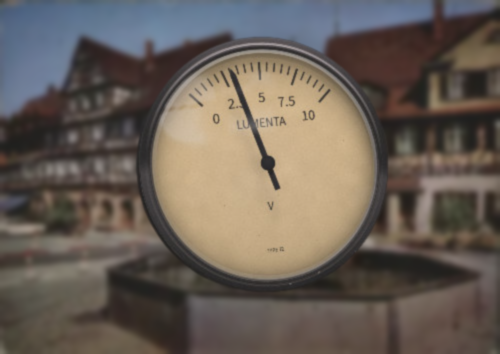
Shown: V 3
